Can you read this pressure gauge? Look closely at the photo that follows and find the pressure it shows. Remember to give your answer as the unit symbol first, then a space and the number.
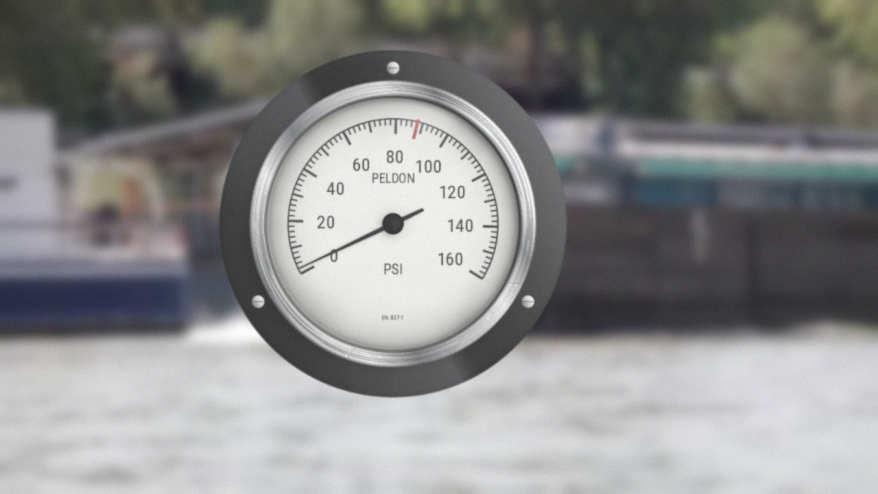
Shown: psi 2
